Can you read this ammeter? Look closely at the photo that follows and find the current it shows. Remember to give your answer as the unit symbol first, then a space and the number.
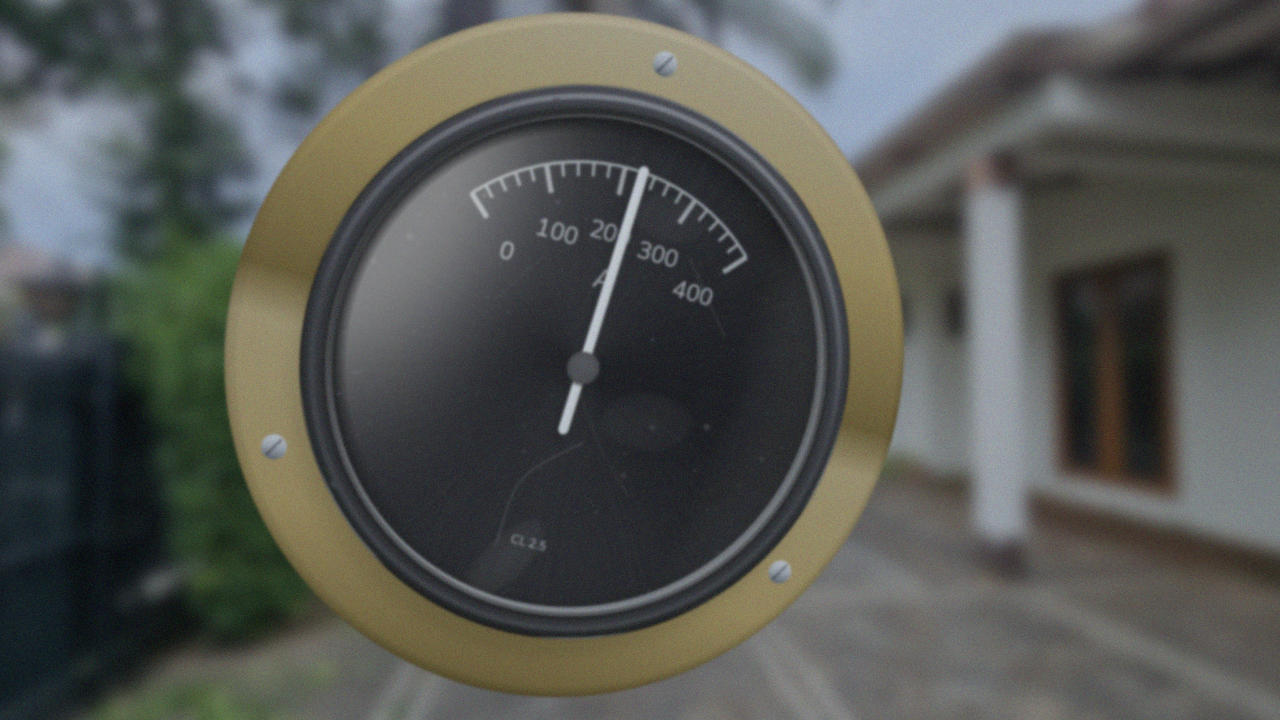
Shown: A 220
